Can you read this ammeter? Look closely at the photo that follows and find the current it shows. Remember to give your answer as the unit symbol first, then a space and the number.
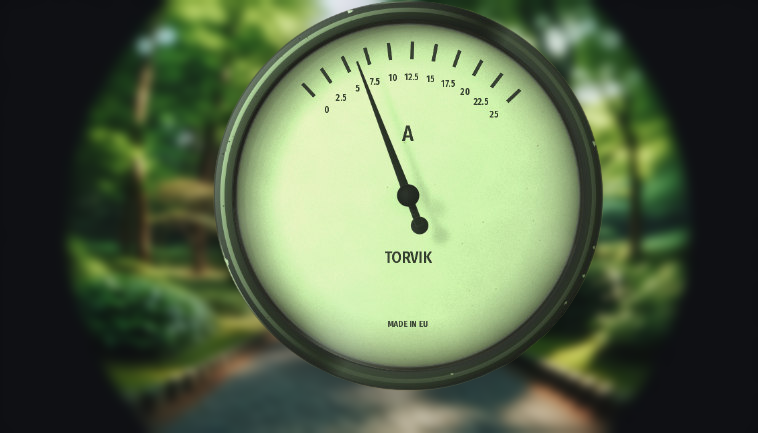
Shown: A 6.25
